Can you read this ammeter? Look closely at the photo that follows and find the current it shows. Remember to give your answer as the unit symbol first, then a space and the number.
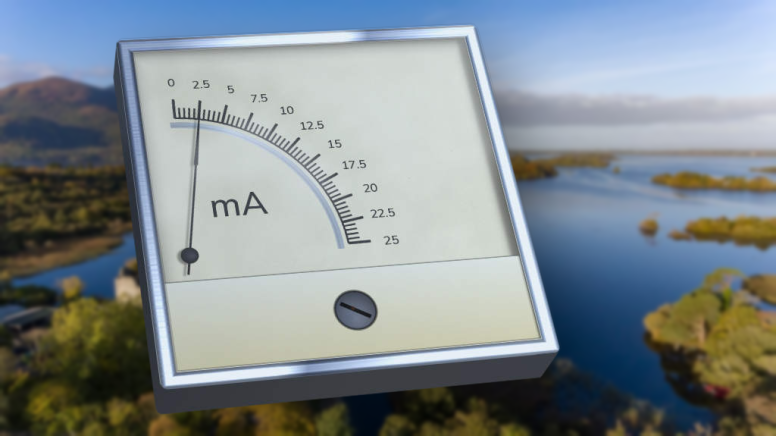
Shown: mA 2.5
